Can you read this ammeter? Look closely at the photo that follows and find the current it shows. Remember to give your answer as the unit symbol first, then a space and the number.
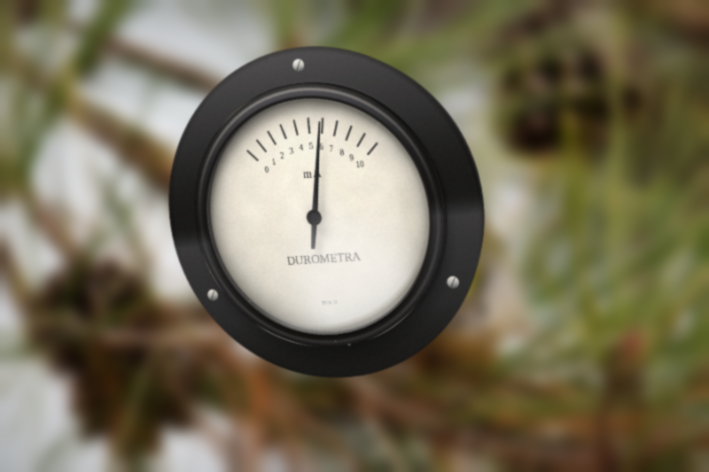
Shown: mA 6
